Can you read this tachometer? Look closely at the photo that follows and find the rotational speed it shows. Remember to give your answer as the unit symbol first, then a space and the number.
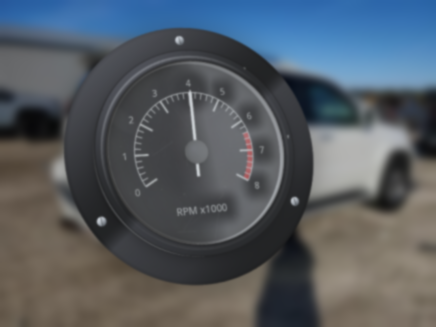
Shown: rpm 4000
